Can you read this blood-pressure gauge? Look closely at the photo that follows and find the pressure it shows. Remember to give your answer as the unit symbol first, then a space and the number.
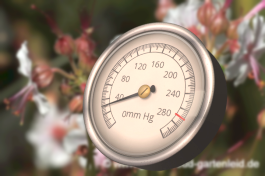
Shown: mmHg 30
